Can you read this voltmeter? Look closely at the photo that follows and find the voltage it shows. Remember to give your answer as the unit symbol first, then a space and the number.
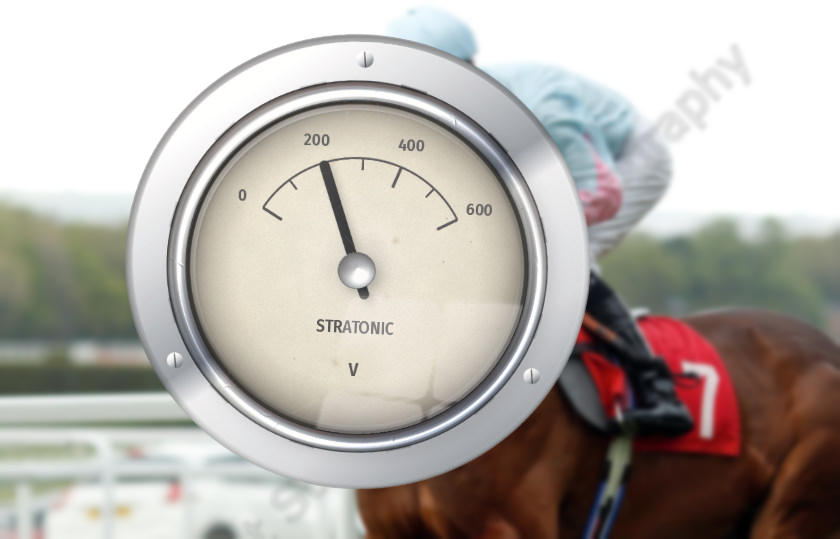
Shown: V 200
